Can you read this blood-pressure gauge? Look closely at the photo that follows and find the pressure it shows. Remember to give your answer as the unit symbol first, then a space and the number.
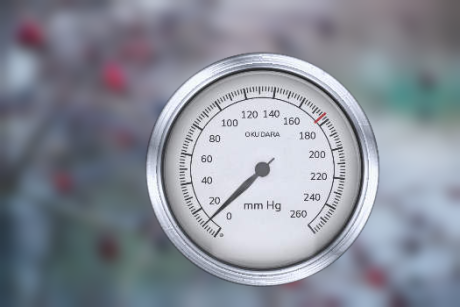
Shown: mmHg 10
